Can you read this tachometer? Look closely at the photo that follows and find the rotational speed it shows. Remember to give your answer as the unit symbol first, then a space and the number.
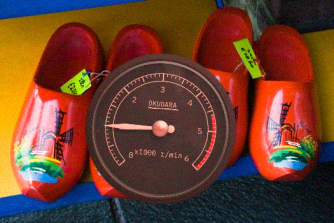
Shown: rpm 1000
